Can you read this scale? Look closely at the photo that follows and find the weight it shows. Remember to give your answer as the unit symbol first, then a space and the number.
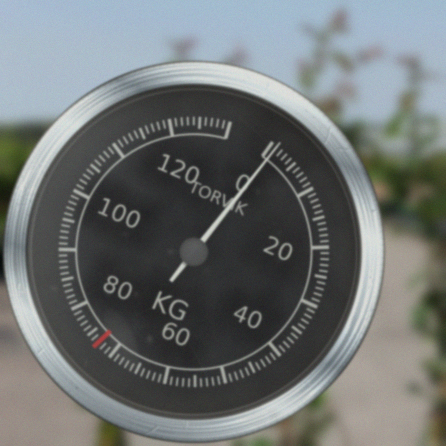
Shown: kg 1
